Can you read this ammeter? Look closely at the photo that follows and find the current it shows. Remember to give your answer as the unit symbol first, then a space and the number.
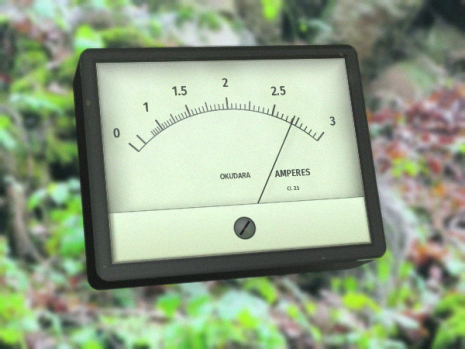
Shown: A 2.7
